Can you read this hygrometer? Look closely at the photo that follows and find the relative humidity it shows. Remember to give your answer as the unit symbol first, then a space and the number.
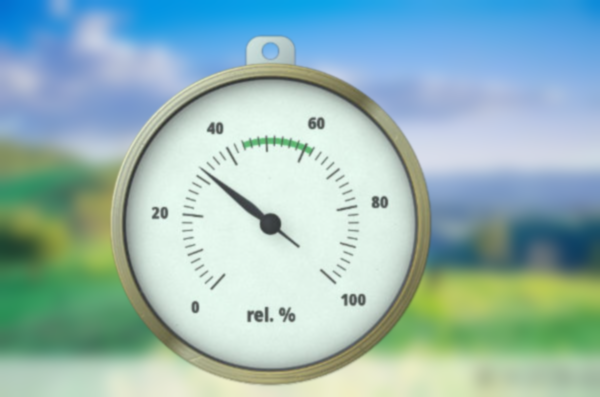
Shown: % 32
